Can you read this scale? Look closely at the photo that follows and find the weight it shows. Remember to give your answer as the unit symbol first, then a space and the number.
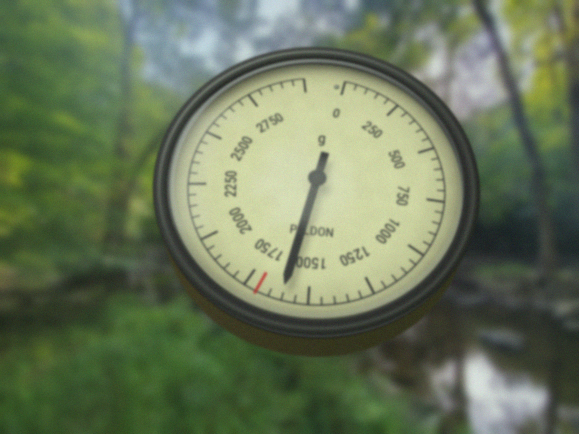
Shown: g 1600
